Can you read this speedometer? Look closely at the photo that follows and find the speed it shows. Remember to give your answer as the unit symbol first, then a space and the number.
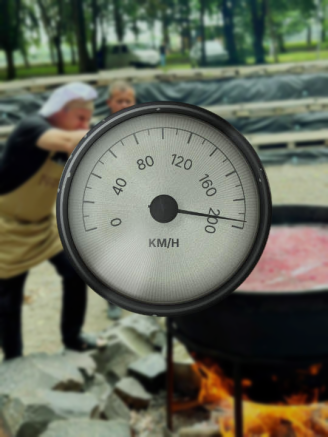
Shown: km/h 195
